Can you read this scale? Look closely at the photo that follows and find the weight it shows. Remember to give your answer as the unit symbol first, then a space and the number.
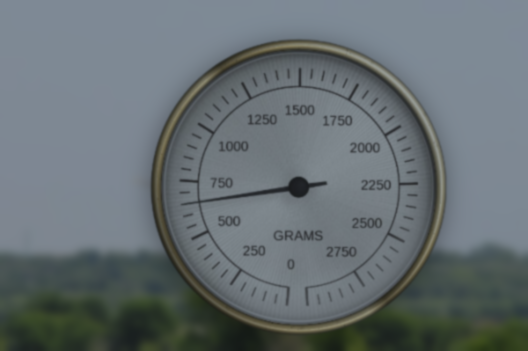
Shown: g 650
